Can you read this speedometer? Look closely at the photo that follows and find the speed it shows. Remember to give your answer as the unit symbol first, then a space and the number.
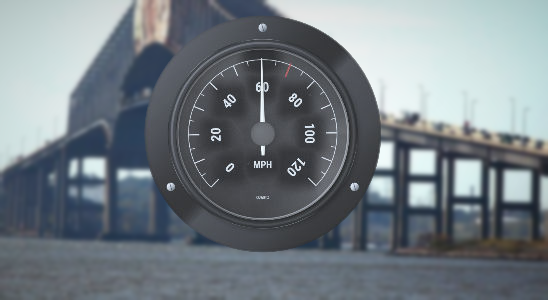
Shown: mph 60
